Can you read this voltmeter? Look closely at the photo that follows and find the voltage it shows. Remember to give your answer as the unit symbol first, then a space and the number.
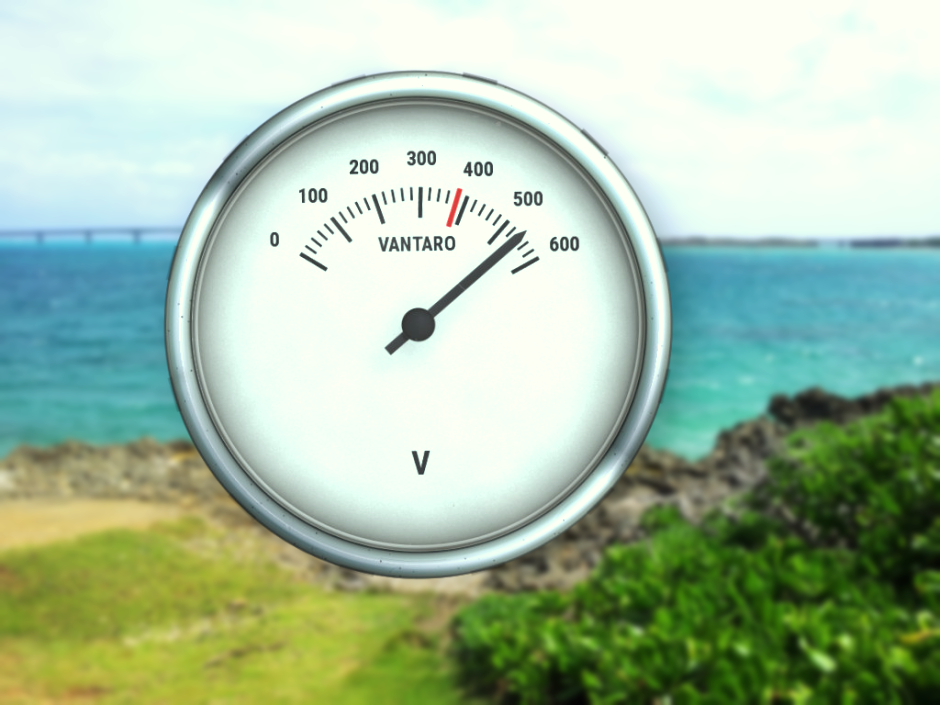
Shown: V 540
